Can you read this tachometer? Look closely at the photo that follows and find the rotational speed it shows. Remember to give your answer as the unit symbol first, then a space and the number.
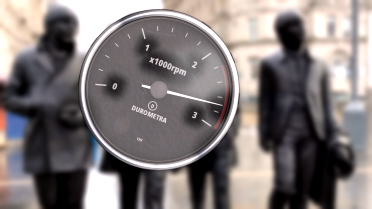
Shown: rpm 2700
